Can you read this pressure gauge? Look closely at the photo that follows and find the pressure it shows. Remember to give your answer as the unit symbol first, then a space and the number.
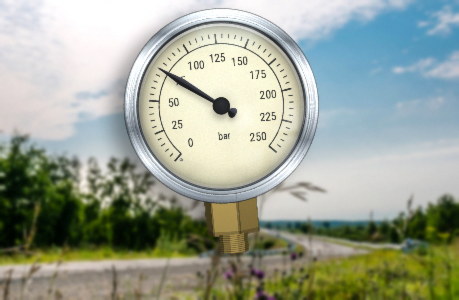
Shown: bar 75
